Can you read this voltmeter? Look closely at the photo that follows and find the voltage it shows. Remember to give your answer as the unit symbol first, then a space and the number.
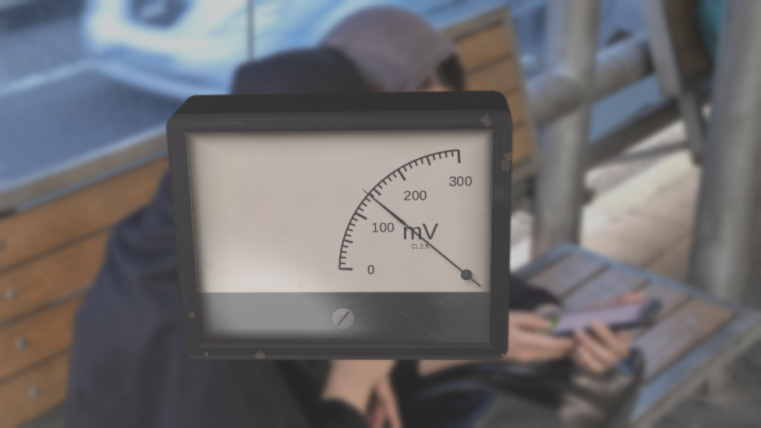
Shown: mV 140
